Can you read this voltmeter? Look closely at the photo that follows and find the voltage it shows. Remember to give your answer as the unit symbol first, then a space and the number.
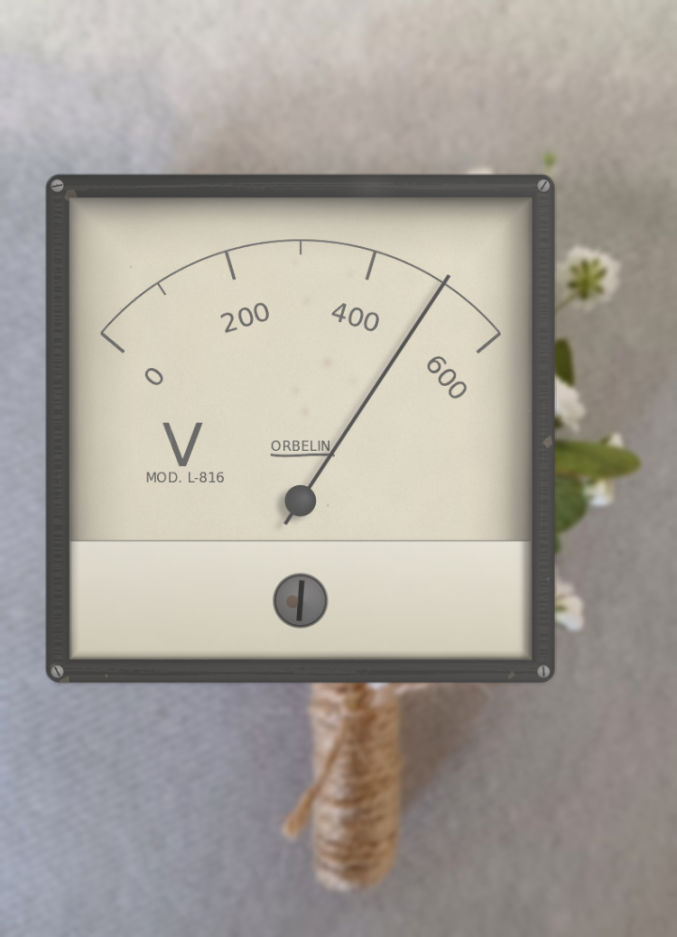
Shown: V 500
